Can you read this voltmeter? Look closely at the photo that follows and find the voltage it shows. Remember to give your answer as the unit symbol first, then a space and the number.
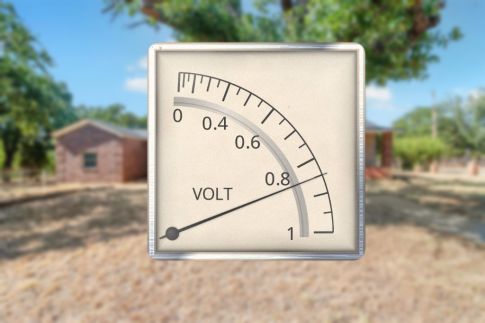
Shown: V 0.85
